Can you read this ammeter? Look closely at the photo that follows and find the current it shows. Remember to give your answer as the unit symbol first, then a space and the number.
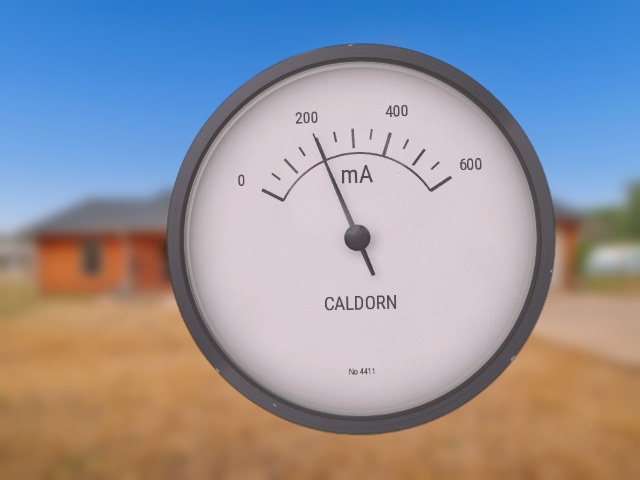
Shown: mA 200
